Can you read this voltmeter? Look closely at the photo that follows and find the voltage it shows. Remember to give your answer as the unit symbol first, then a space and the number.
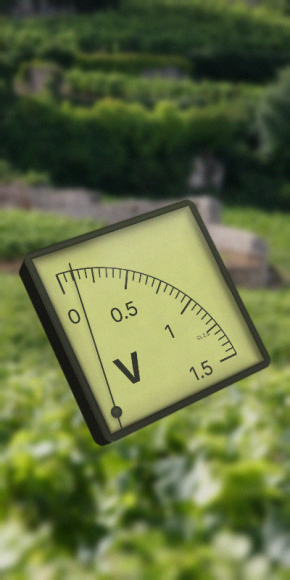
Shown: V 0.1
